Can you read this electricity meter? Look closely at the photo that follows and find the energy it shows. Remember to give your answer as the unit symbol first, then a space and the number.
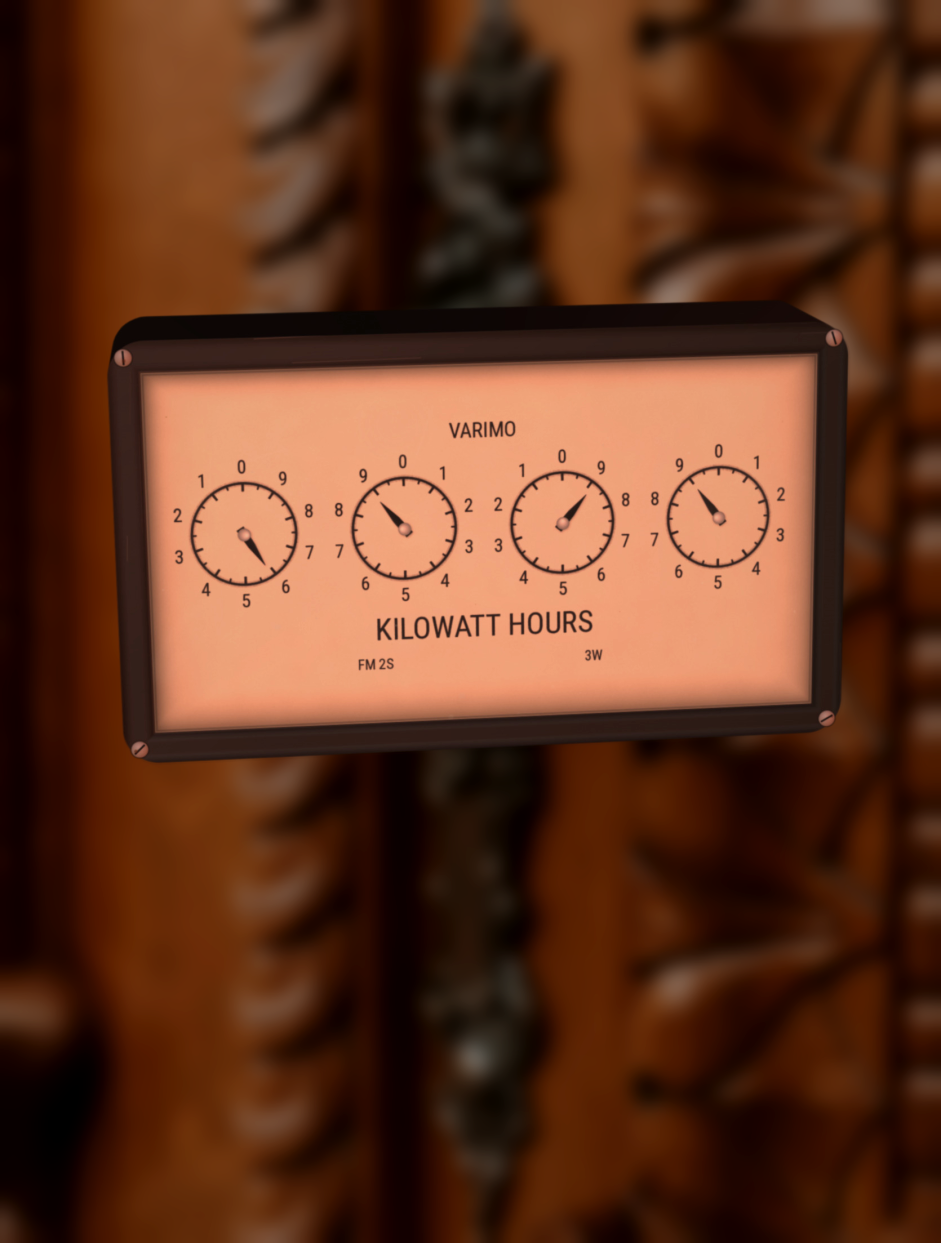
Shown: kWh 5889
